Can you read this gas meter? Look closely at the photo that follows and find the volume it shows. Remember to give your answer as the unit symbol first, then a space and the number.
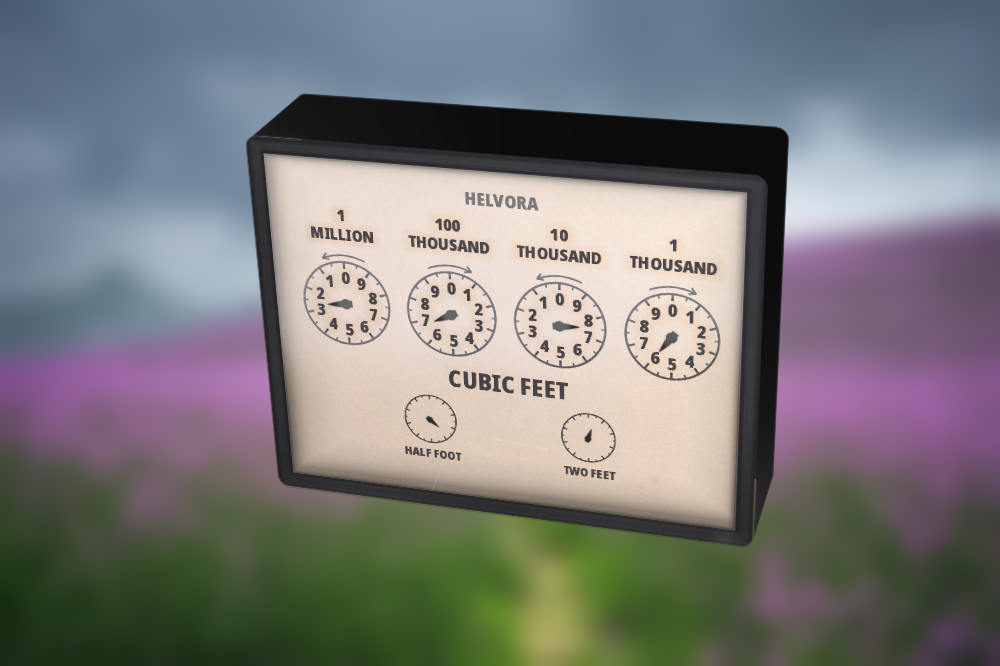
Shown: ft³ 267600
